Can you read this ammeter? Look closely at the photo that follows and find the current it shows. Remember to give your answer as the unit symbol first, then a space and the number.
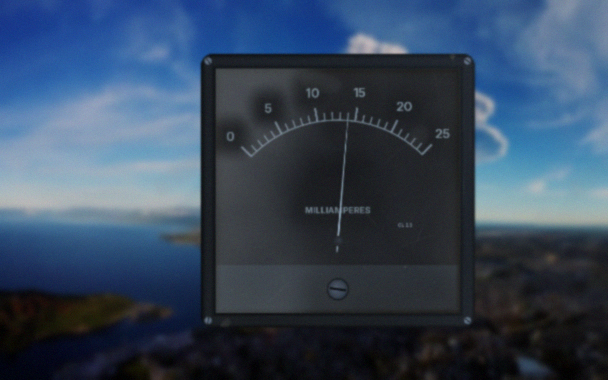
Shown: mA 14
